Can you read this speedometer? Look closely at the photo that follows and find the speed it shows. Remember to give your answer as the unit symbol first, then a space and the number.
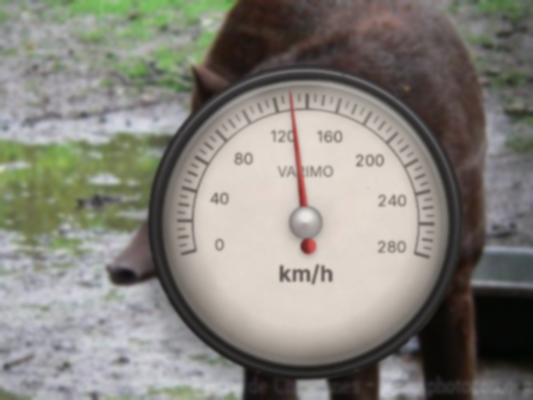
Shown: km/h 130
